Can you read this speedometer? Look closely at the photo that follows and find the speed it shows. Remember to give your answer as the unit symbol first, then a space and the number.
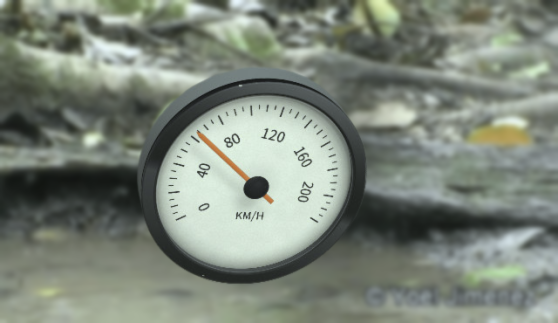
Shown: km/h 65
